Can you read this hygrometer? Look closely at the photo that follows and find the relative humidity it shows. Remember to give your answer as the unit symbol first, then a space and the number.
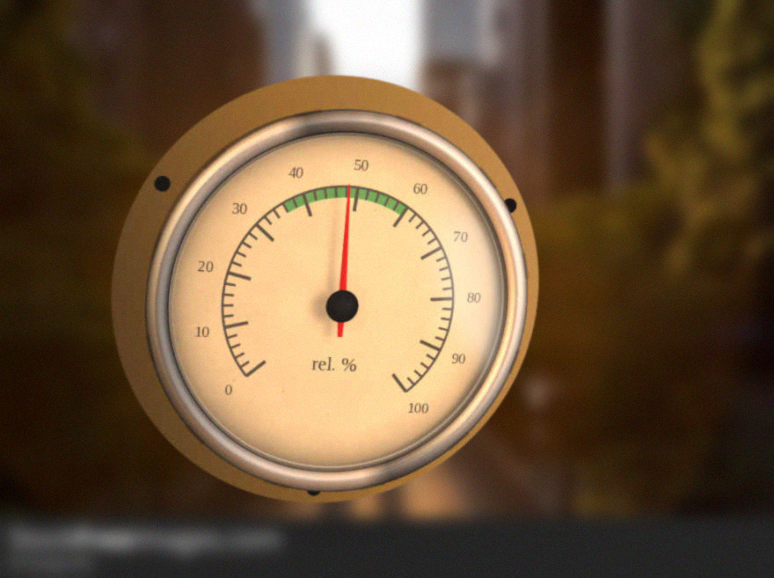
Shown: % 48
